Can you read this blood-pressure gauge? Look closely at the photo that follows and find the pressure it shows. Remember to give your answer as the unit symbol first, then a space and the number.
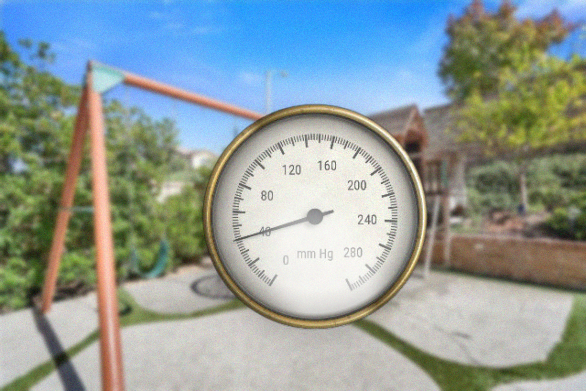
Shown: mmHg 40
